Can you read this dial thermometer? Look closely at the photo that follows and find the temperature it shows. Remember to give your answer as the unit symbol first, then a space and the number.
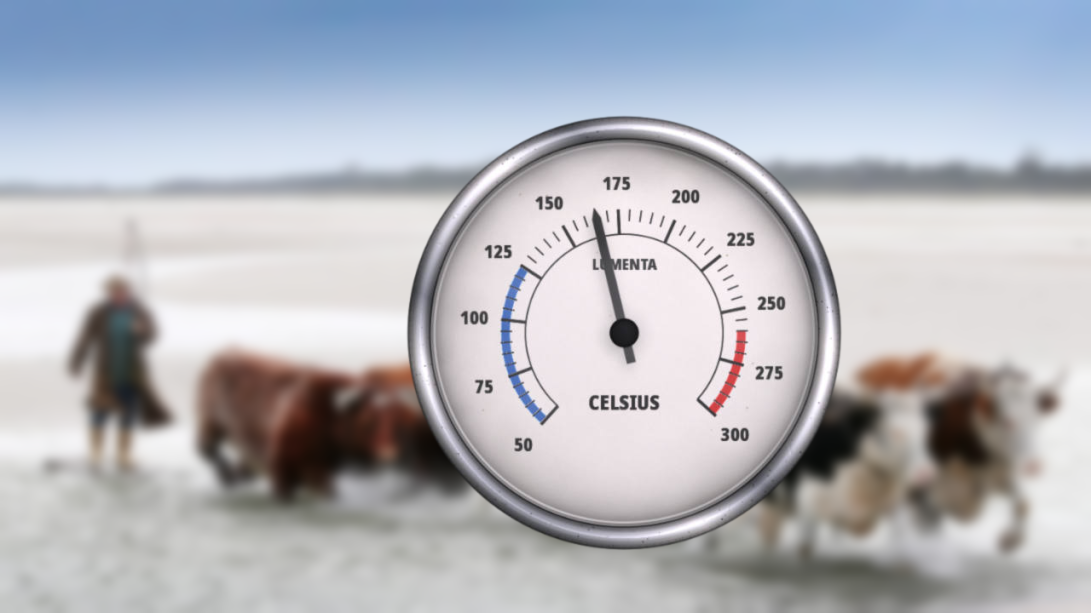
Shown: °C 165
